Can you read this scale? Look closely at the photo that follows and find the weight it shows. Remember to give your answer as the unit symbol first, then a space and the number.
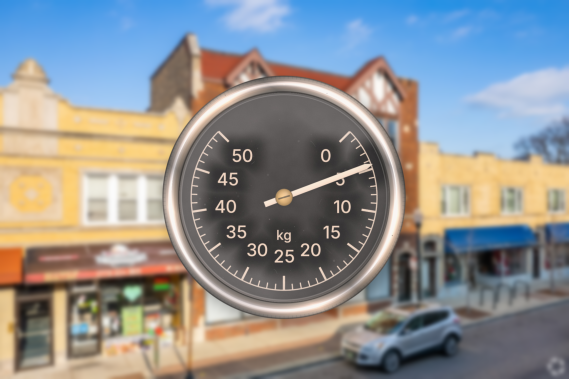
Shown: kg 4.5
